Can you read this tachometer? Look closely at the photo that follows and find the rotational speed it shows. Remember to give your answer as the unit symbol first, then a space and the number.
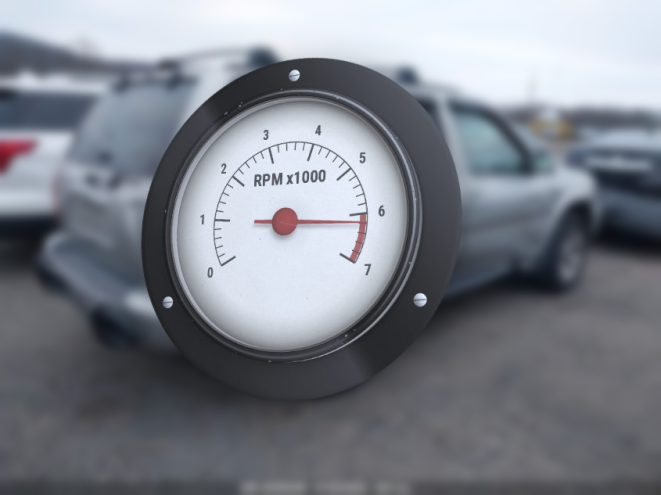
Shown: rpm 6200
